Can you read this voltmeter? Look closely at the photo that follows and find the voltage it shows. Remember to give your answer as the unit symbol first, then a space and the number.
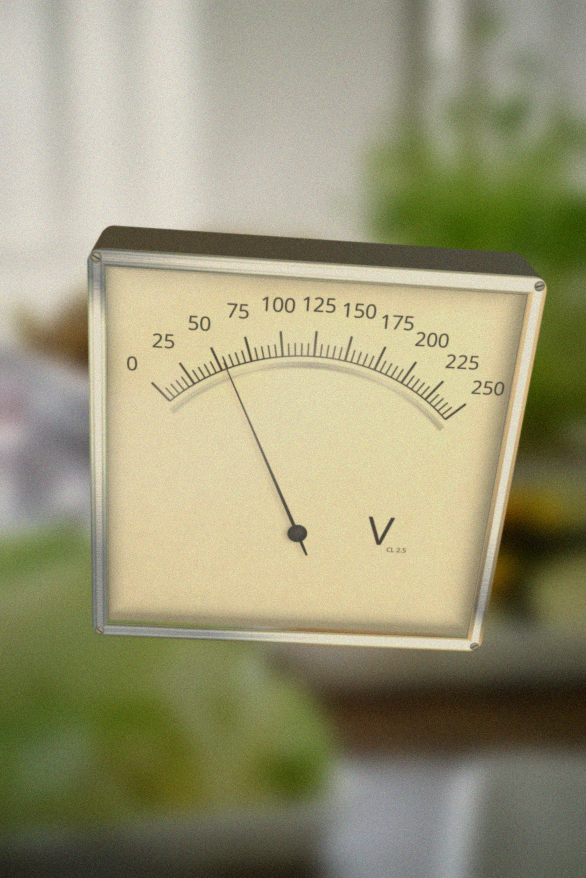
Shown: V 55
